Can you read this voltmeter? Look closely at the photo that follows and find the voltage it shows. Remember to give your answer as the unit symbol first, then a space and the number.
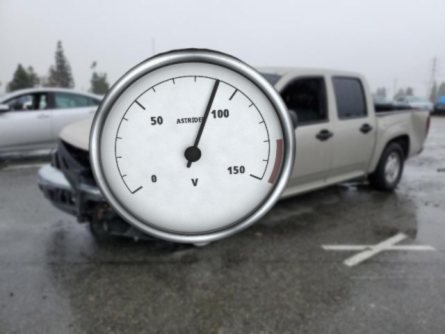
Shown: V 90
